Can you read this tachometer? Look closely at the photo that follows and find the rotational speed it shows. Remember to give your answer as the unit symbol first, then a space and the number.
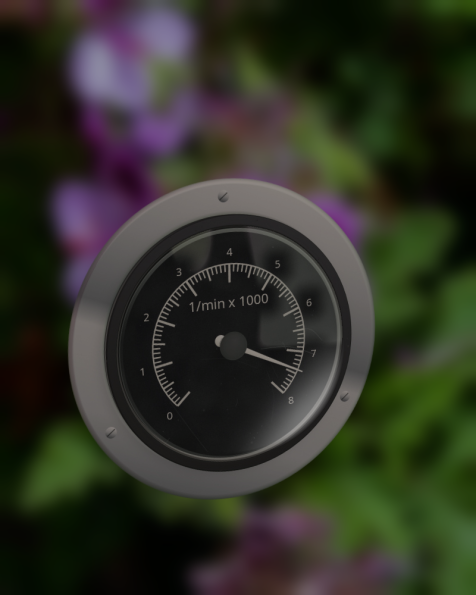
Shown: rpm 7400
